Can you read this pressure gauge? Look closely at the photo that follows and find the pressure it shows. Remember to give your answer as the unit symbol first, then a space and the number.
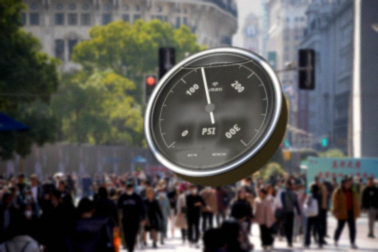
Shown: psi 130
